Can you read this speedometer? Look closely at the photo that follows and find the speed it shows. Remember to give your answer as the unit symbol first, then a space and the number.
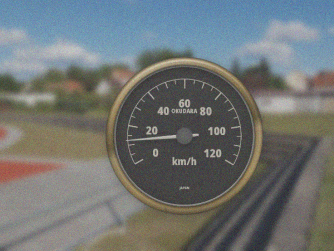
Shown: km/h 12.5
